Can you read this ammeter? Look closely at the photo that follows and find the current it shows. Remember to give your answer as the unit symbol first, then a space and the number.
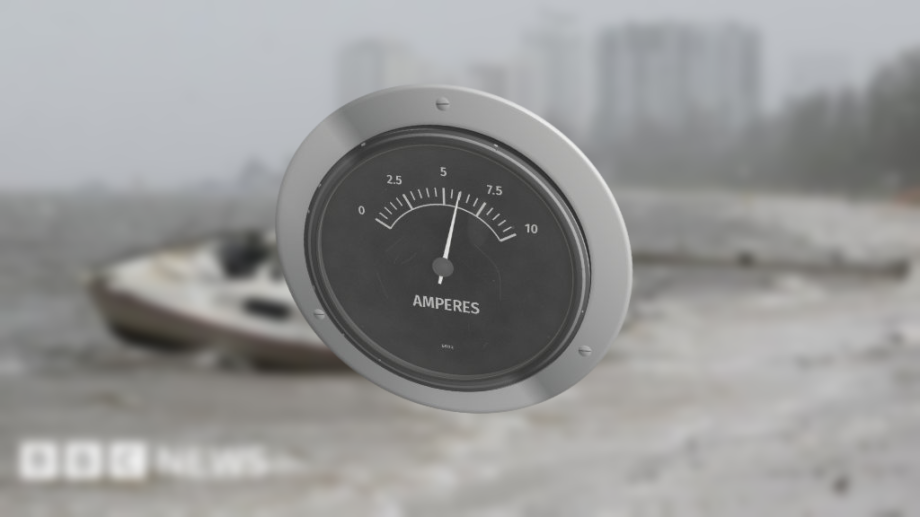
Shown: A 6
